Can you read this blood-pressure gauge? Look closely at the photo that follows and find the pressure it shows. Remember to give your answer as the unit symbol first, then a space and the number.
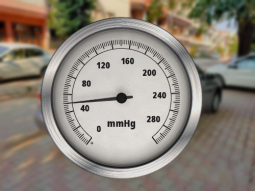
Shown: mmHg 50
